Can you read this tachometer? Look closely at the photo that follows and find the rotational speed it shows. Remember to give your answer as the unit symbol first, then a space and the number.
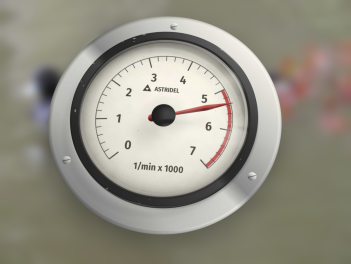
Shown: rpm 5400
